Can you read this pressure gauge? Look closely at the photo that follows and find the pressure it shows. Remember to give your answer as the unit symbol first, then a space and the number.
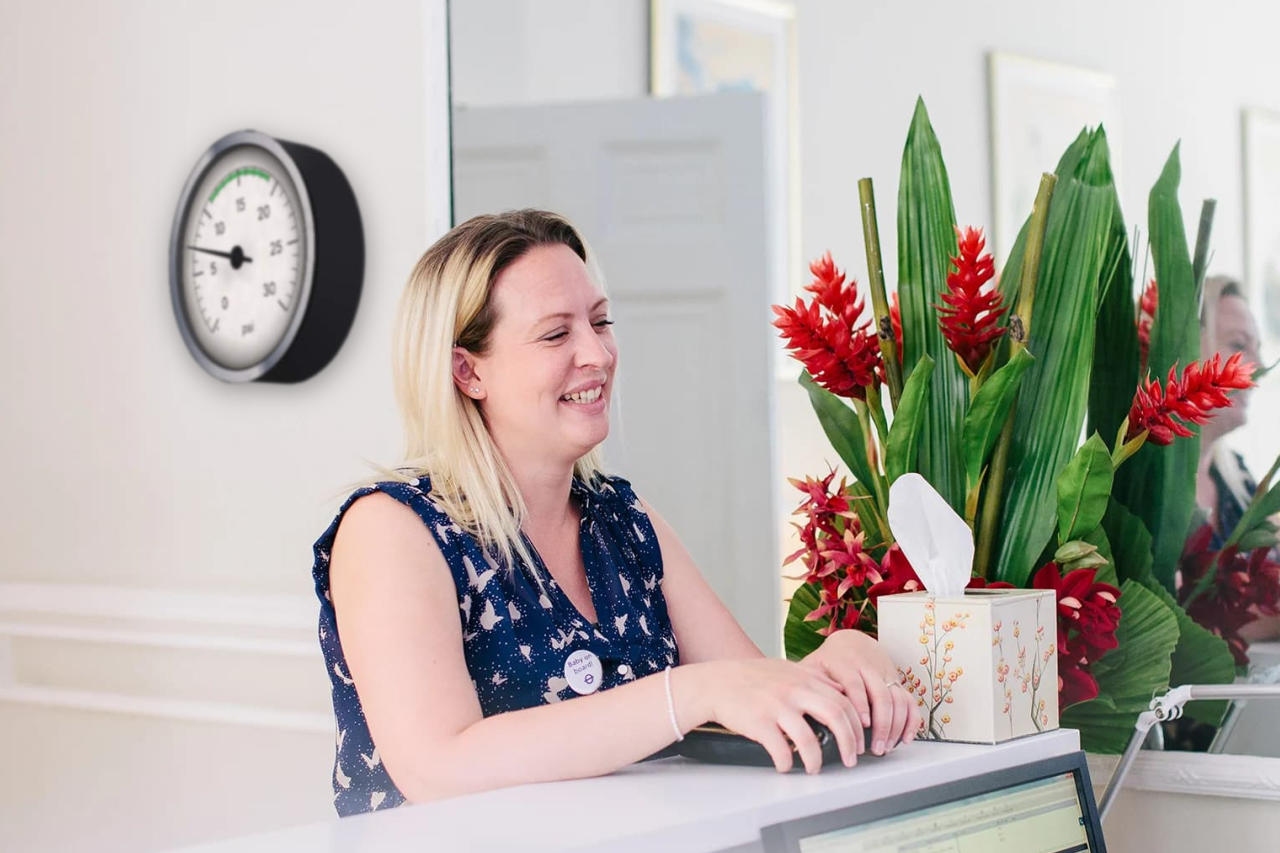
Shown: psi 7
